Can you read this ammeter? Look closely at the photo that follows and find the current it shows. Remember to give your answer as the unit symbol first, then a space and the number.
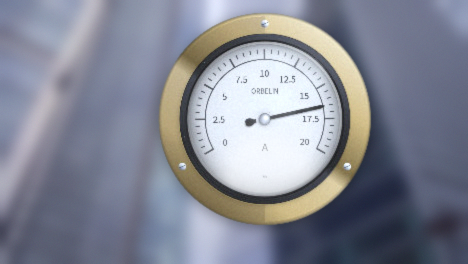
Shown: A 16.5
